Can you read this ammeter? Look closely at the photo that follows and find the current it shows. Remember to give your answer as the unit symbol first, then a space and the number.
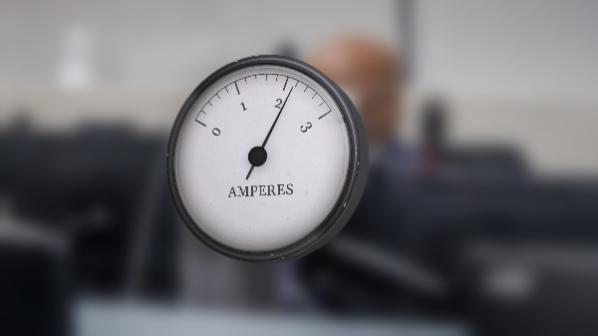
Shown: A 2.2
